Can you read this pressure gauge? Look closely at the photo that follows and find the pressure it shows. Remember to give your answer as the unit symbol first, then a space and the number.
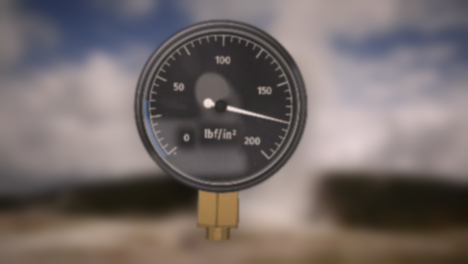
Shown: psi 175
